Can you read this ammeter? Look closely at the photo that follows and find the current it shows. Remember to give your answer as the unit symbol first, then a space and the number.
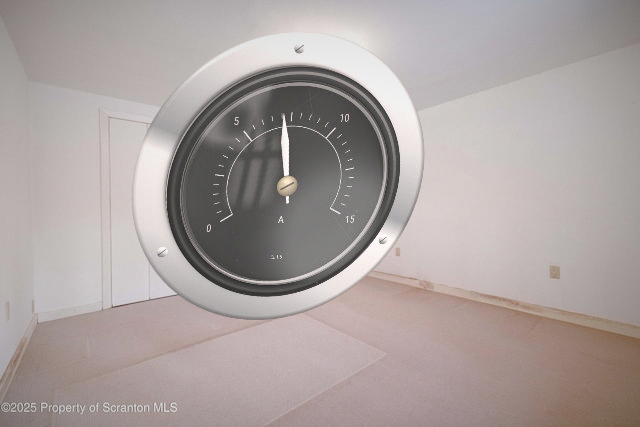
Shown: A 7
